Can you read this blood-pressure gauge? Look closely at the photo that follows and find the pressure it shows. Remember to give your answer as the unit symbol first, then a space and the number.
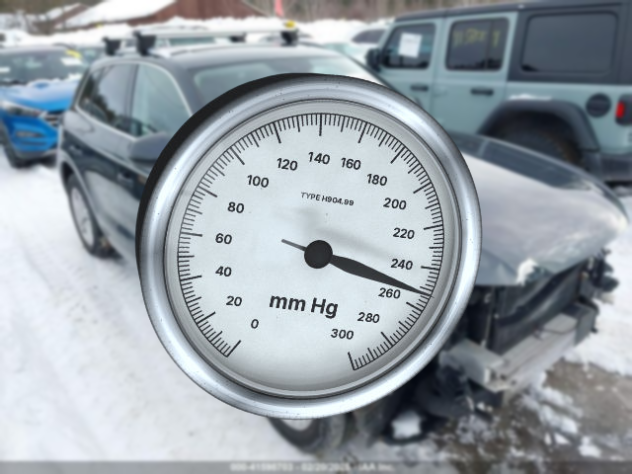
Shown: mmHg 252
